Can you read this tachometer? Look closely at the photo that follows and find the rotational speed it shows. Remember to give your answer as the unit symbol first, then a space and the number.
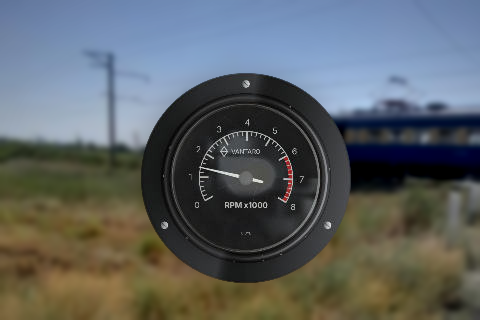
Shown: rpm 1400
